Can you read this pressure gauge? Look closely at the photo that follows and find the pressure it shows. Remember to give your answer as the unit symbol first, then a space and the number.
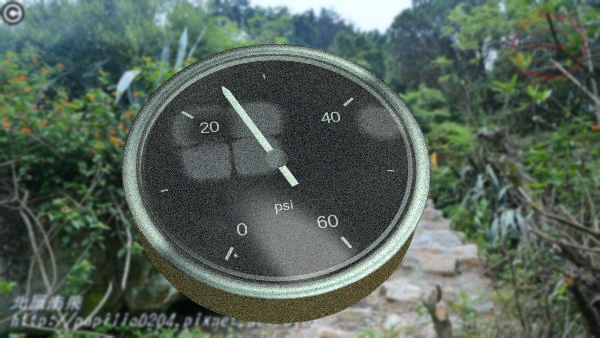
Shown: psi 25
